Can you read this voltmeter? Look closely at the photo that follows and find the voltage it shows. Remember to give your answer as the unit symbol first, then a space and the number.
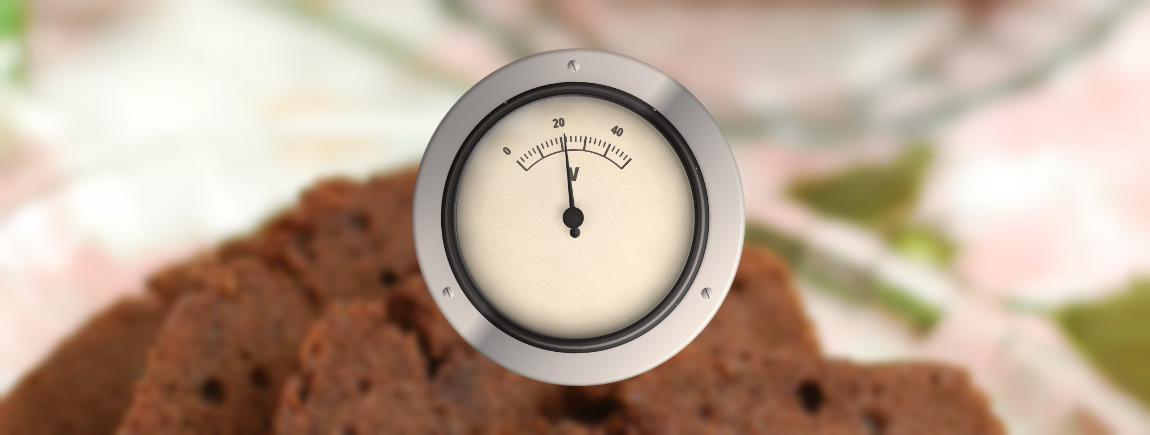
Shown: V 22
